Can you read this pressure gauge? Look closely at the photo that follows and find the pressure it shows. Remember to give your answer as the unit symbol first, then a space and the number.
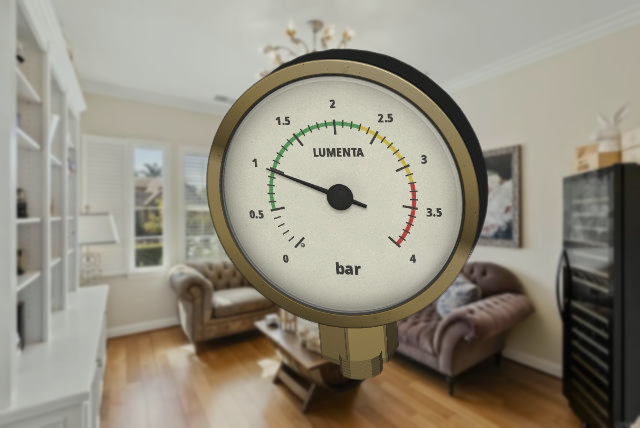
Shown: bar 1
